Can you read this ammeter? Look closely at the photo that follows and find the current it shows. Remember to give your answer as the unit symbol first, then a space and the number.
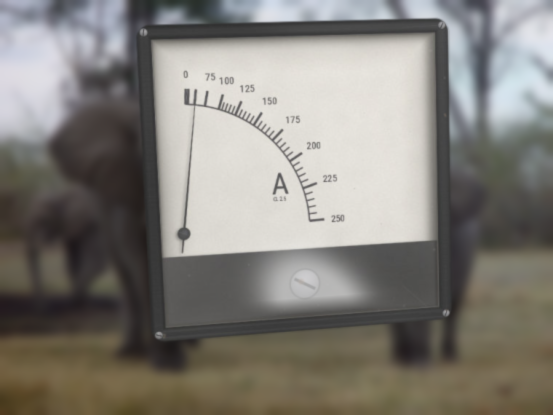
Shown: A 50
